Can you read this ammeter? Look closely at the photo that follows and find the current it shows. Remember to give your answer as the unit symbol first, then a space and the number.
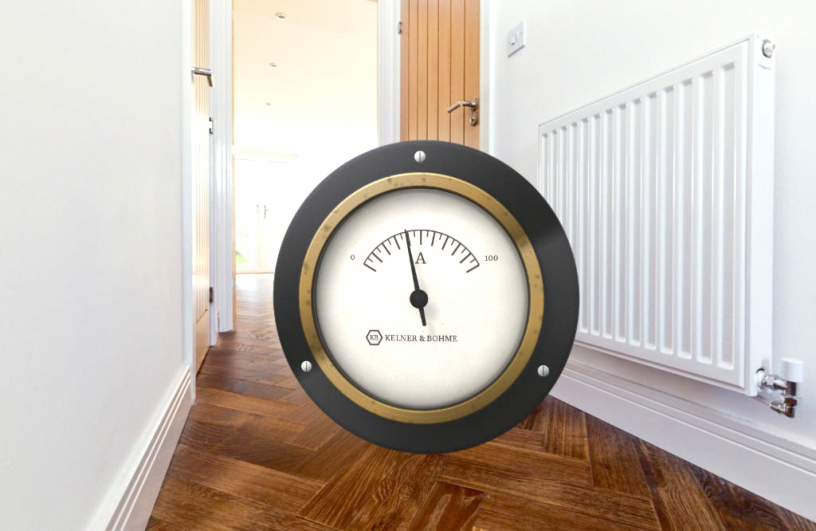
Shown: A 40
